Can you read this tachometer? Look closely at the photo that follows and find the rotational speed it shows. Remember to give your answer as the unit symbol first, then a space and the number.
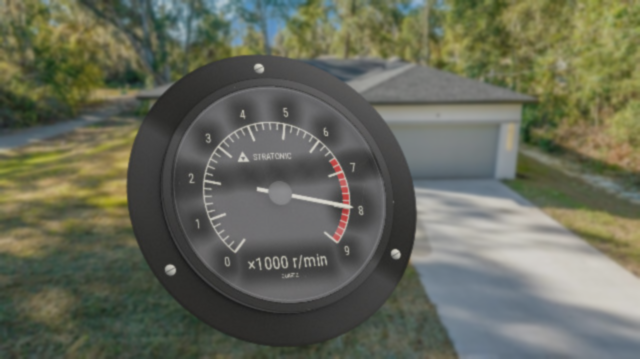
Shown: rpm 8000
